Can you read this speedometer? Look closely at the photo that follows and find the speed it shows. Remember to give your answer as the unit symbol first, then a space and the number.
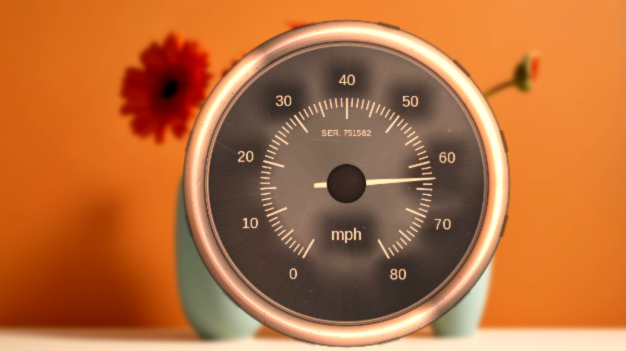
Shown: mph 63
